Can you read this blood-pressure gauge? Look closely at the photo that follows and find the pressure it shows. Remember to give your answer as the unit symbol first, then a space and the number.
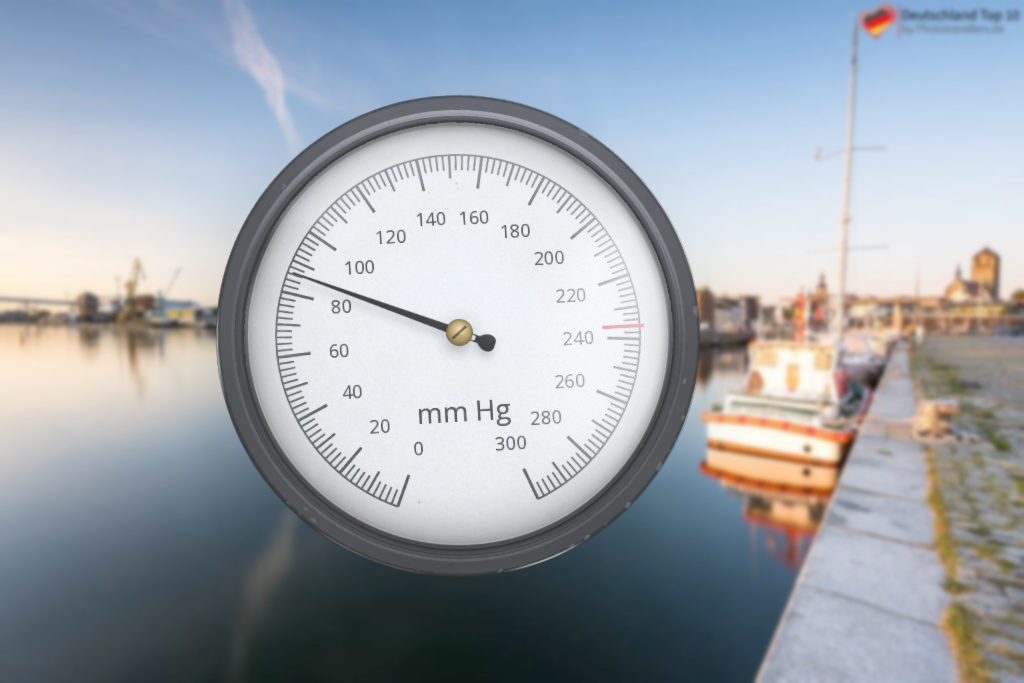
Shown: mmHg 86
